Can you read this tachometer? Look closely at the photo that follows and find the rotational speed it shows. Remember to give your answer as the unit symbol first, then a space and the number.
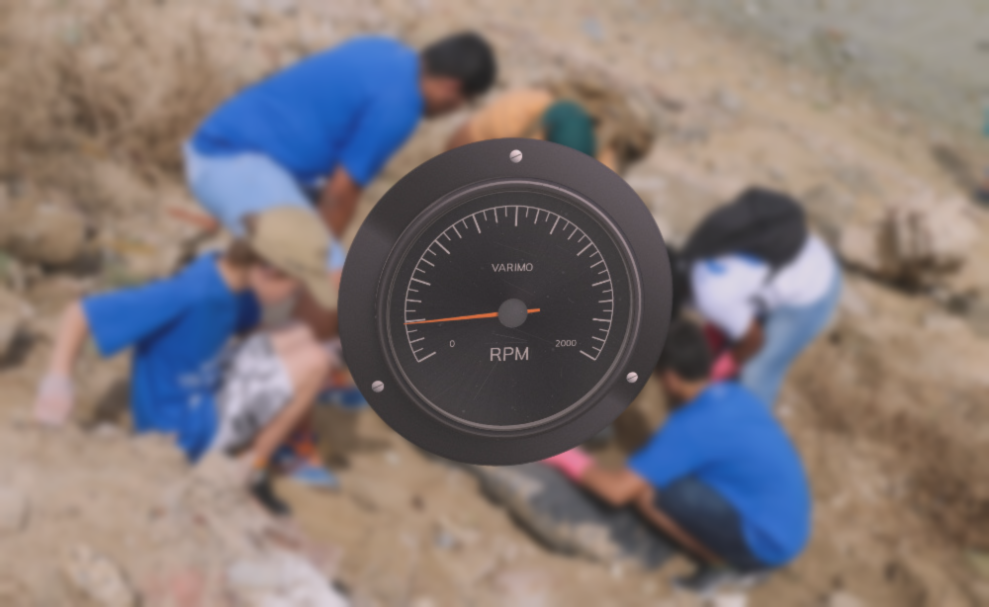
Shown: rpm 200
